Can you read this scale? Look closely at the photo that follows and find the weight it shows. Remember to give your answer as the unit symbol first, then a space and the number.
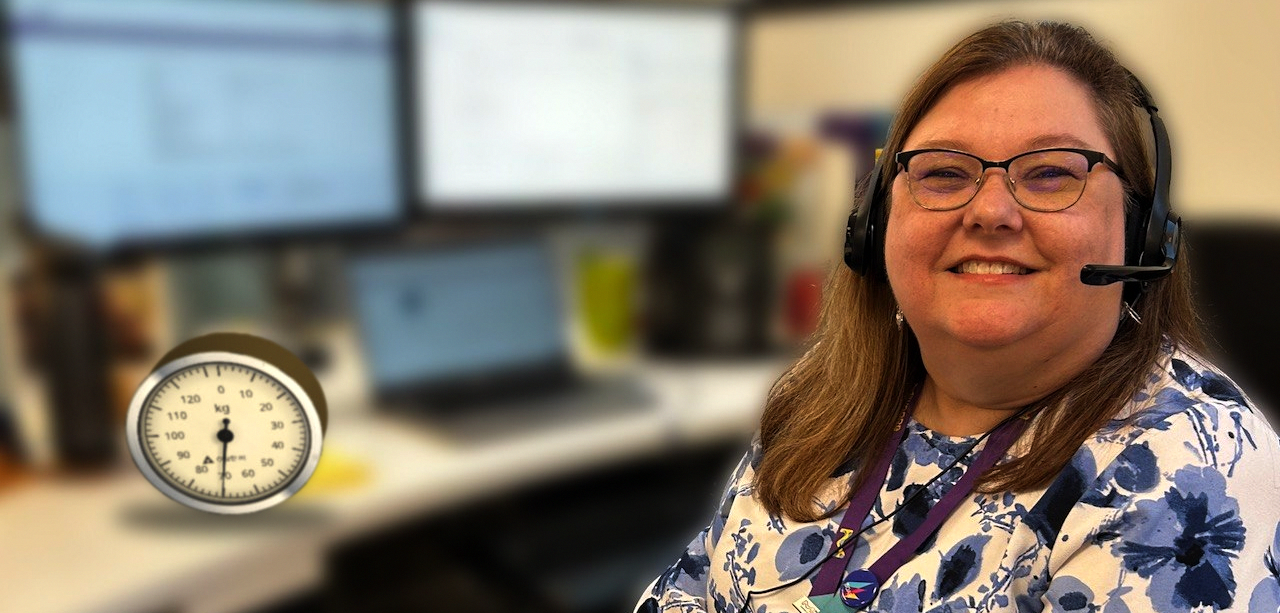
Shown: kg 70
